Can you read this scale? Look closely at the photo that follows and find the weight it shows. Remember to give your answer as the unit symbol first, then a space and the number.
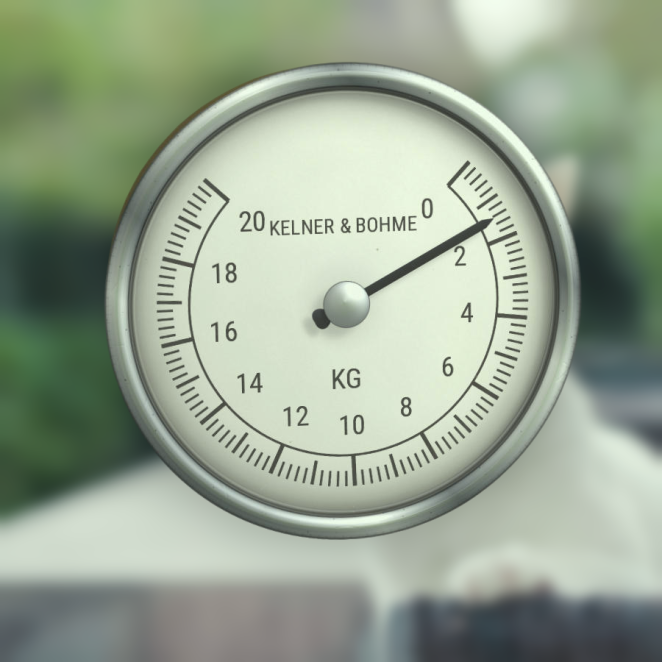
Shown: kg 1.4
